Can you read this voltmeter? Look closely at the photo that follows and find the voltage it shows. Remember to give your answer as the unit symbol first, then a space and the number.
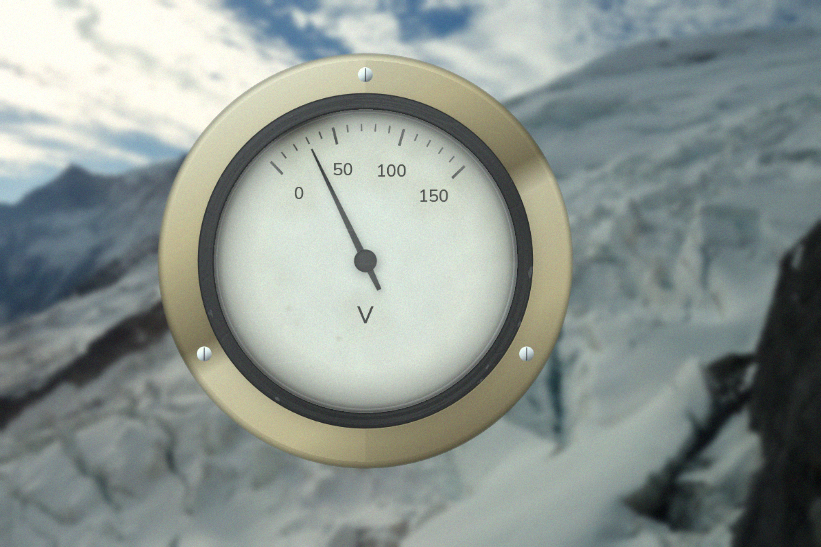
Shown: V 30
